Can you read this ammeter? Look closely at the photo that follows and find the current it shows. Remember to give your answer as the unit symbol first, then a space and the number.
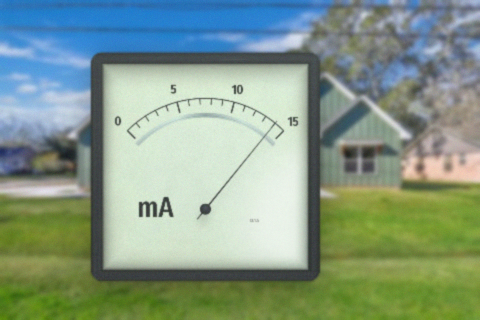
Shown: mA 14
